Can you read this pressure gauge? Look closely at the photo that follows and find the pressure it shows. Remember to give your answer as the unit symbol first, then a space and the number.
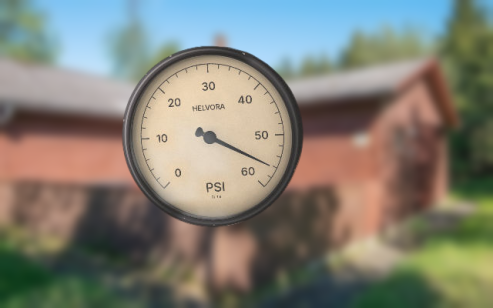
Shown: psi 56
